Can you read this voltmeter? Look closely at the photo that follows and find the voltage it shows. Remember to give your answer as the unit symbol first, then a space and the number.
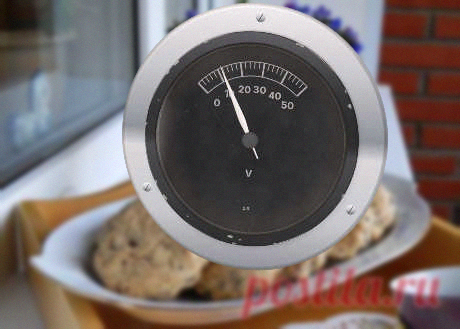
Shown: V 12
